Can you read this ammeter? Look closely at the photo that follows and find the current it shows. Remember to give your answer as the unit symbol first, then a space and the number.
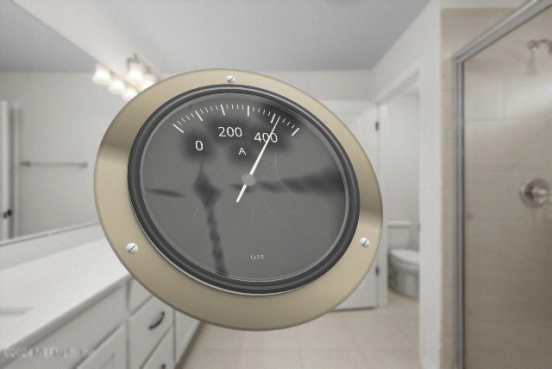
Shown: A 420
